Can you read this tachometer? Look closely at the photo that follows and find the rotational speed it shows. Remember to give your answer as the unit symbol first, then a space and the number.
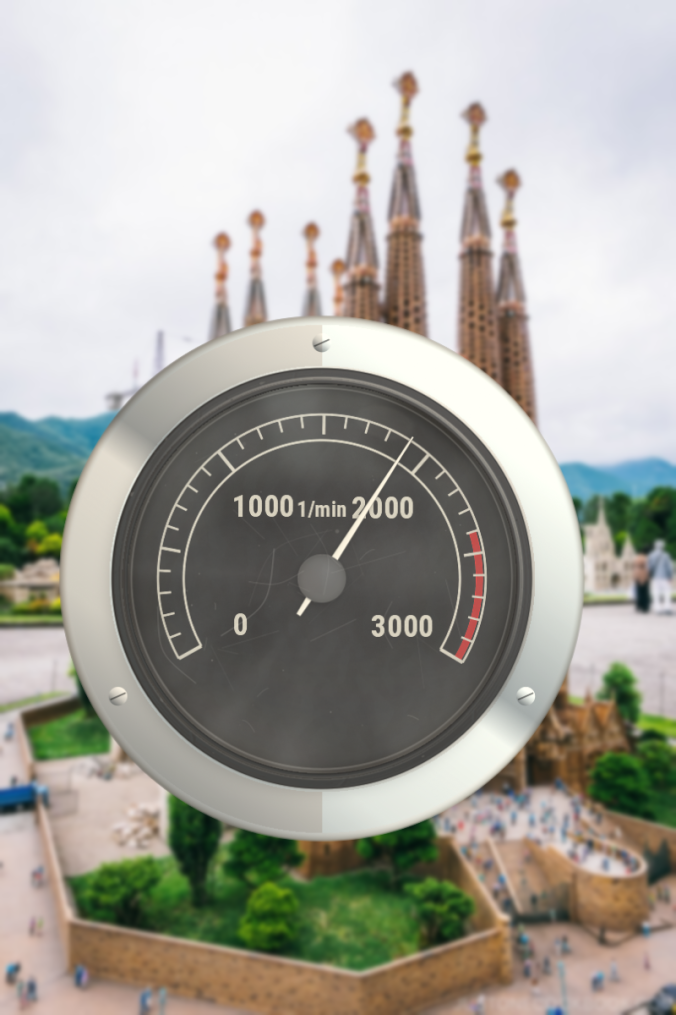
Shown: rpm 1900
